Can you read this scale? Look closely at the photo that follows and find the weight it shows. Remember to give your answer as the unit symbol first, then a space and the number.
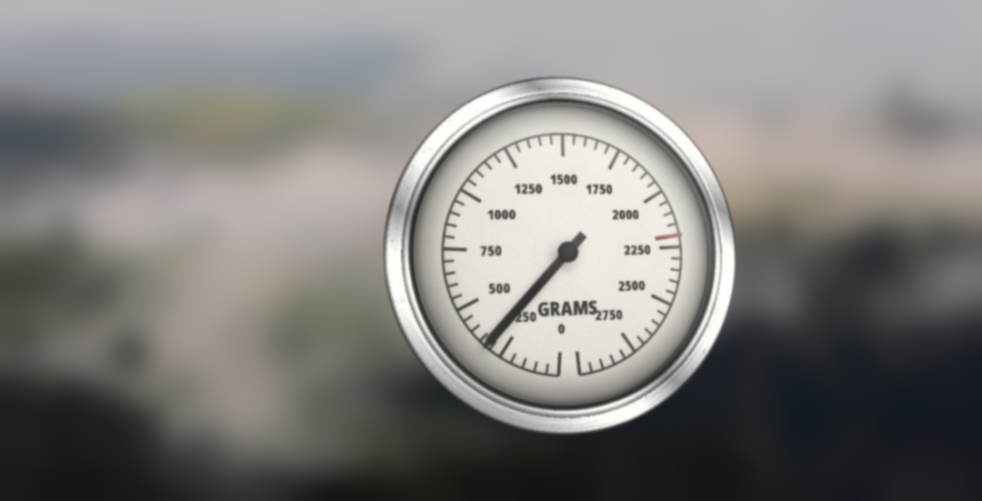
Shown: g 325
